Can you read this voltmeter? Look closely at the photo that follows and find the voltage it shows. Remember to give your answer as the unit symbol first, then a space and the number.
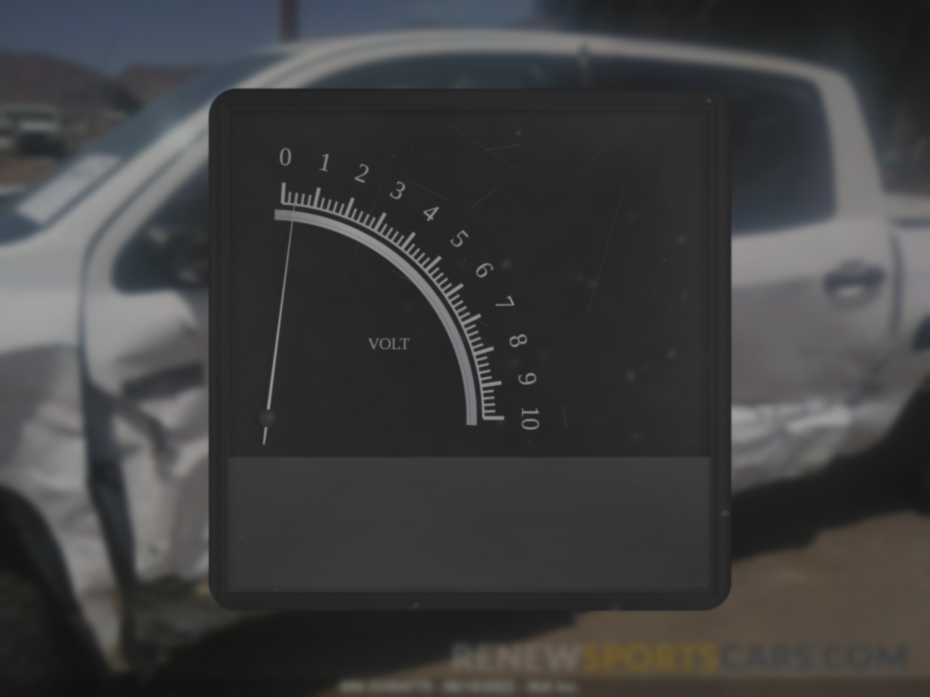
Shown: V 0.4
